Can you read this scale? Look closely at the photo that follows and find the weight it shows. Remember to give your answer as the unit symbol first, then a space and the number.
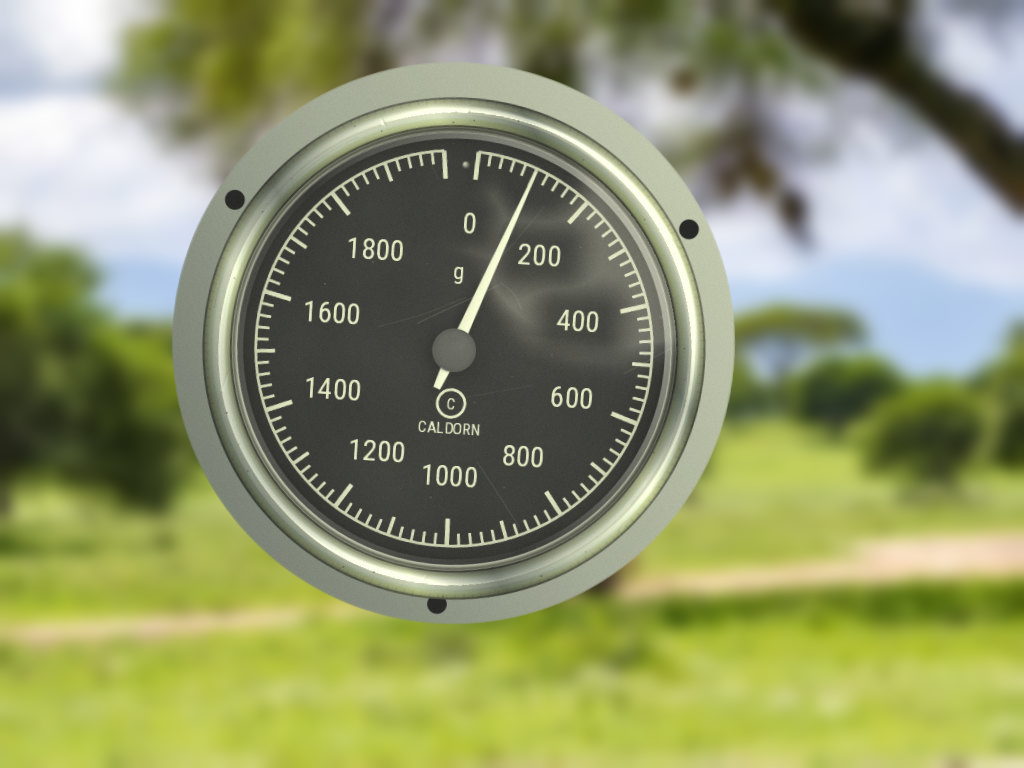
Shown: g 100
